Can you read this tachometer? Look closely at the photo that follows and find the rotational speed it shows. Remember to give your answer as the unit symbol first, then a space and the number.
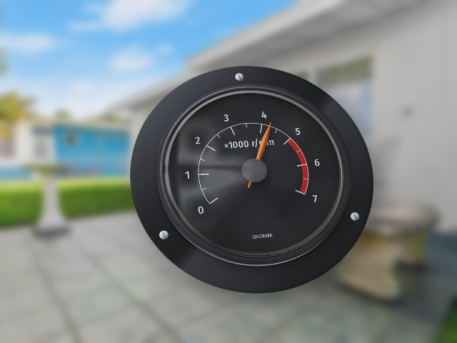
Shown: rpm 4250
